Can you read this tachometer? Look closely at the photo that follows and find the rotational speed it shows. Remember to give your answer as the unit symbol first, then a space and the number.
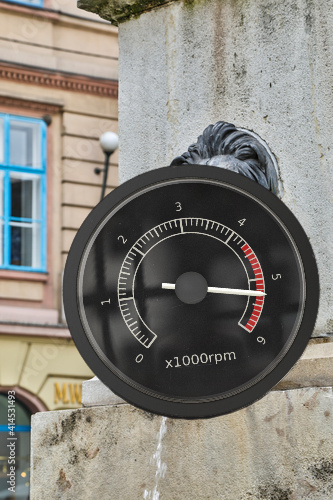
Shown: rpm 5300
